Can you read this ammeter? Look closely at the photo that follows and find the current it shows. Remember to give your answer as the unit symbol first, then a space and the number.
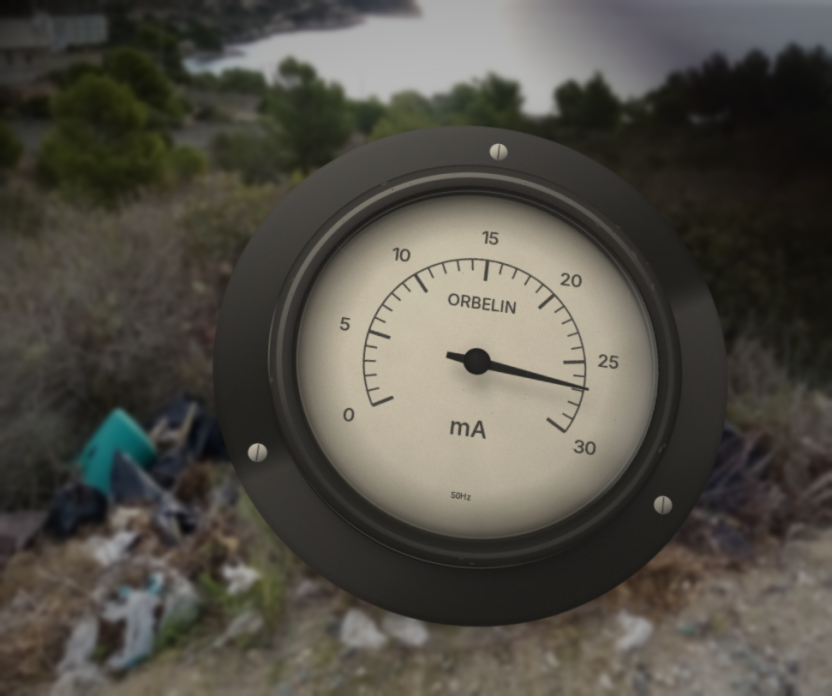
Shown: mA 27
